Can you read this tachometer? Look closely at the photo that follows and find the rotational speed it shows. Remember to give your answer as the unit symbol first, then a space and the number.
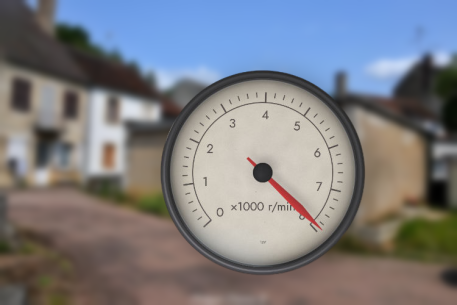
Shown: rpm 7900
